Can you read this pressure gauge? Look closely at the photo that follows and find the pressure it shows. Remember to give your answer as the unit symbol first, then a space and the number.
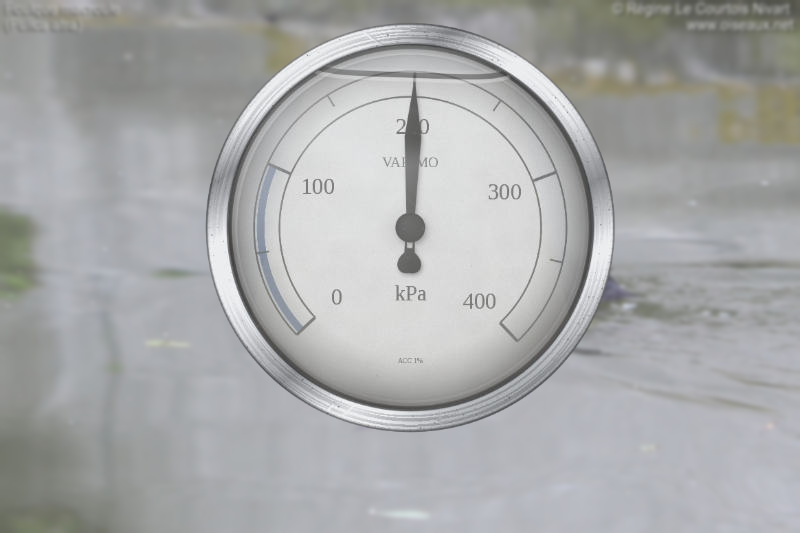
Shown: kPa 200
